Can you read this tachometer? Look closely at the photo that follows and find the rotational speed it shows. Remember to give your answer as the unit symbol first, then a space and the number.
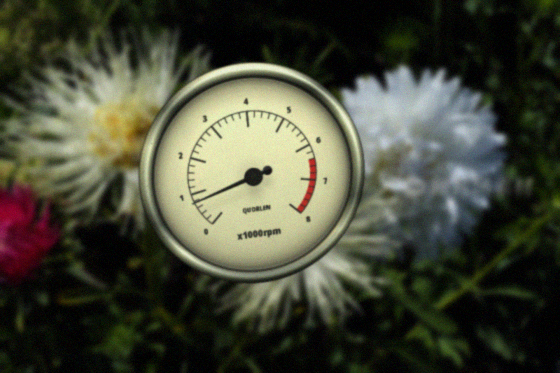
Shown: rpm 800
